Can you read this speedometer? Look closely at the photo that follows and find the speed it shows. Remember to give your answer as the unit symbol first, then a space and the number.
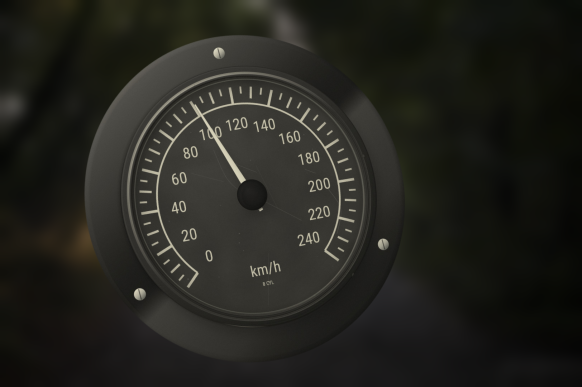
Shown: km/h 100
